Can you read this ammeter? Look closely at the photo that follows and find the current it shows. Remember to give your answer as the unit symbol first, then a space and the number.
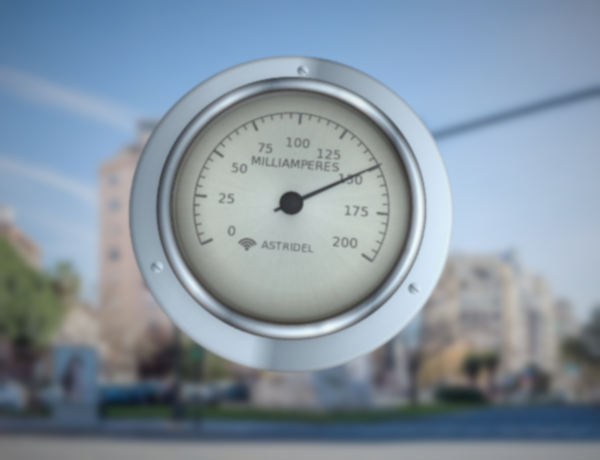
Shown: mA 150
